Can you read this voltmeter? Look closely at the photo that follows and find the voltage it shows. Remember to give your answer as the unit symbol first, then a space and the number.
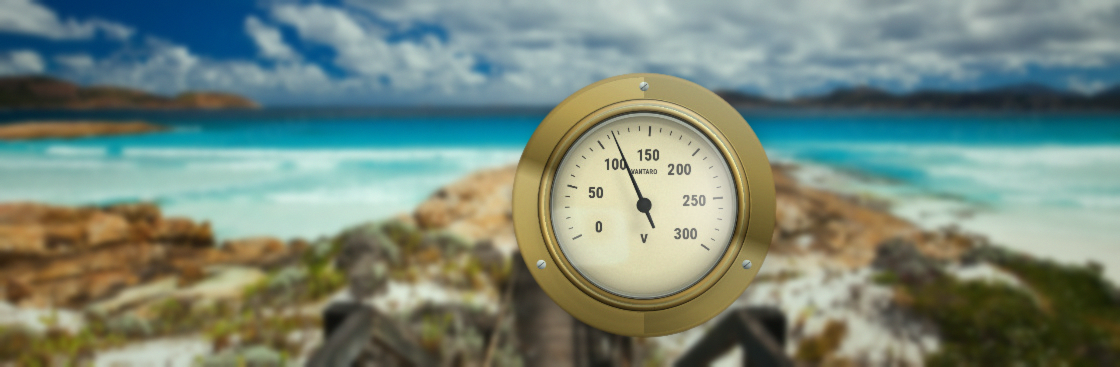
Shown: V 115
